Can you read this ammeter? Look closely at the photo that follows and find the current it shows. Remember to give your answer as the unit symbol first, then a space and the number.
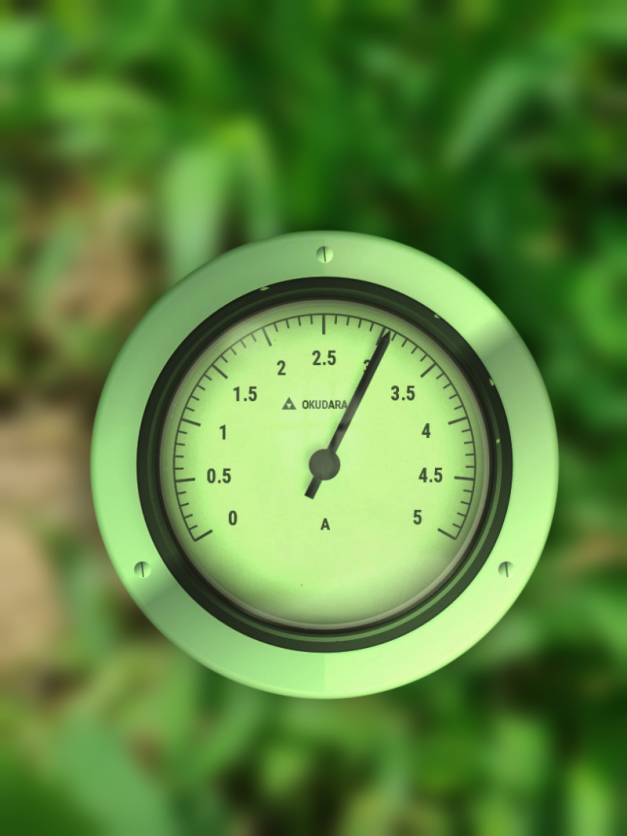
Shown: A 3.05
